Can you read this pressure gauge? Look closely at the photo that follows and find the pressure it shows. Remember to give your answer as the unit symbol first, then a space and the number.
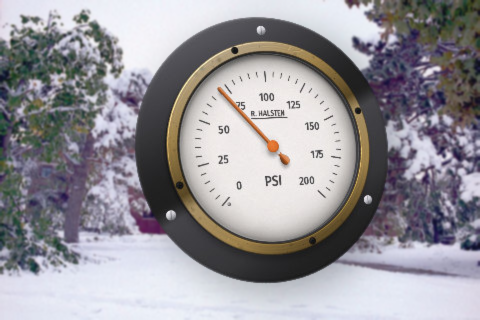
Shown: psi 70
